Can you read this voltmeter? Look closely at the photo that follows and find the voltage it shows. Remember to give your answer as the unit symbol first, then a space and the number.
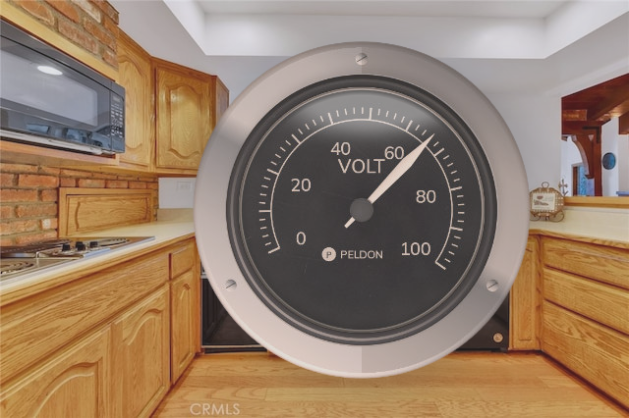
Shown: V 66
